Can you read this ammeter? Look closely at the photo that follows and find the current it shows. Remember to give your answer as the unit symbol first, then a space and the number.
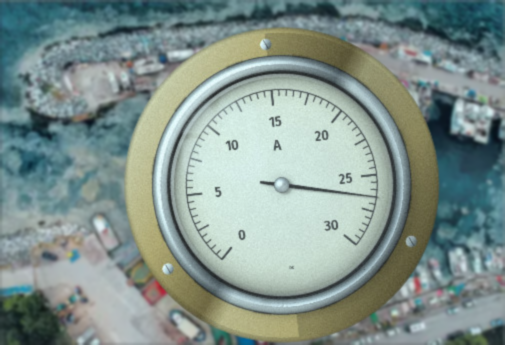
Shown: A 26.5
